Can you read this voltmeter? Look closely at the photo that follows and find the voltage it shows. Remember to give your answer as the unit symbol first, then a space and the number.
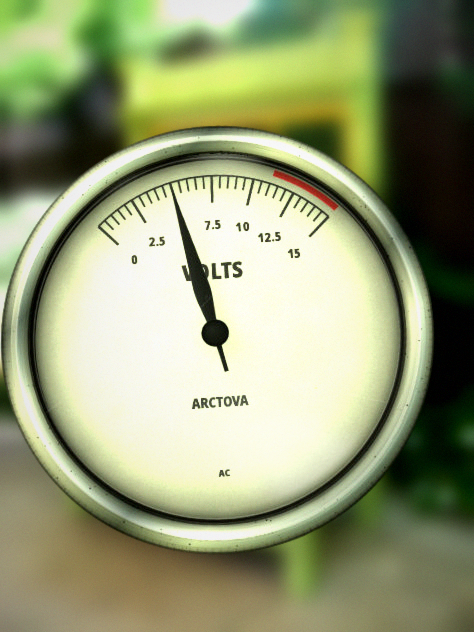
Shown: V 5
